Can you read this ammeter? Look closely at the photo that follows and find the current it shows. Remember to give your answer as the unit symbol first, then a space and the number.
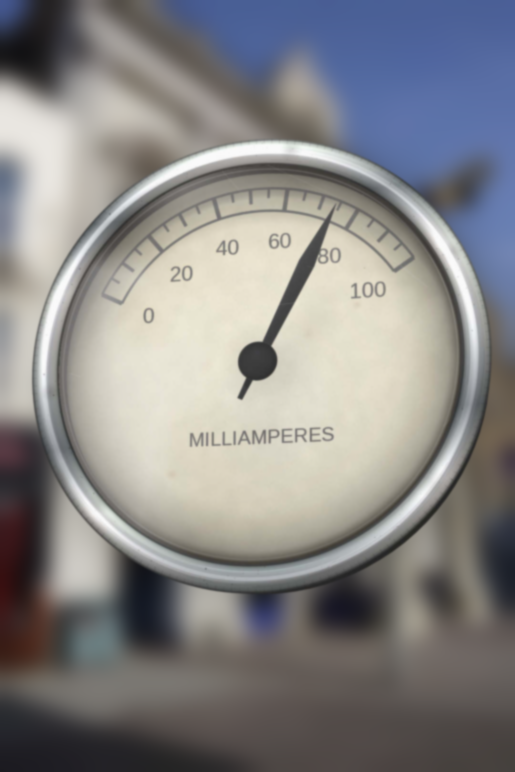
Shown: mA 75
